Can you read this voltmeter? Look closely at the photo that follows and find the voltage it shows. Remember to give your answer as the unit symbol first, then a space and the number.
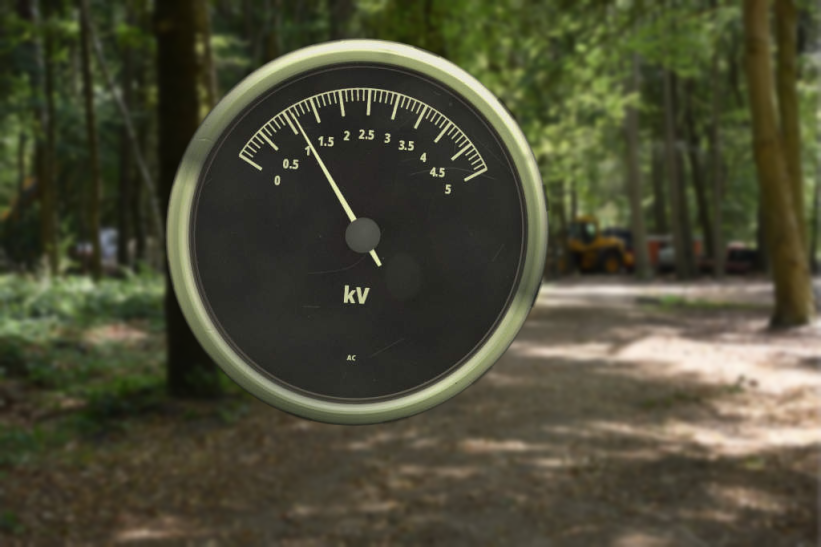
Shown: kV 1.1
